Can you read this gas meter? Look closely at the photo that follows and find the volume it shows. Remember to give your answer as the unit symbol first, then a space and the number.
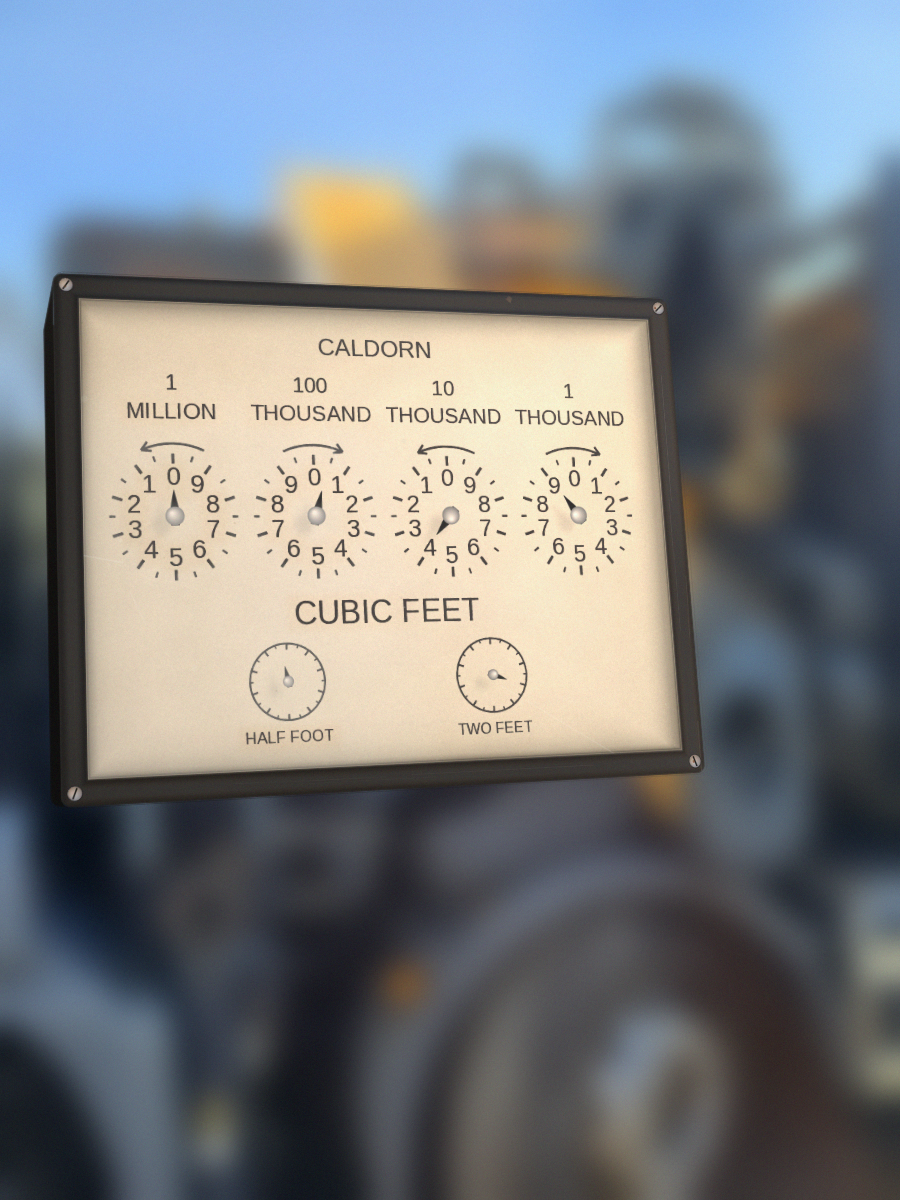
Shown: ft³ 3900
